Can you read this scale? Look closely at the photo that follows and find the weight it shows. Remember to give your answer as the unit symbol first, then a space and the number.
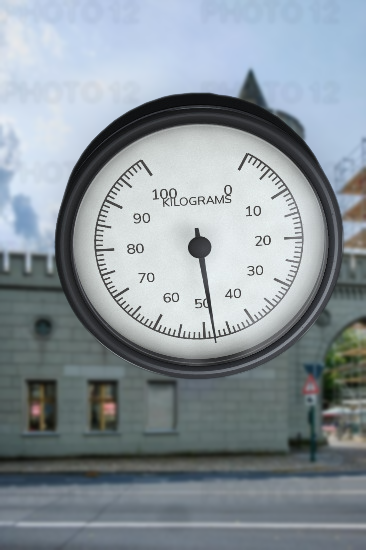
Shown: kg 48
